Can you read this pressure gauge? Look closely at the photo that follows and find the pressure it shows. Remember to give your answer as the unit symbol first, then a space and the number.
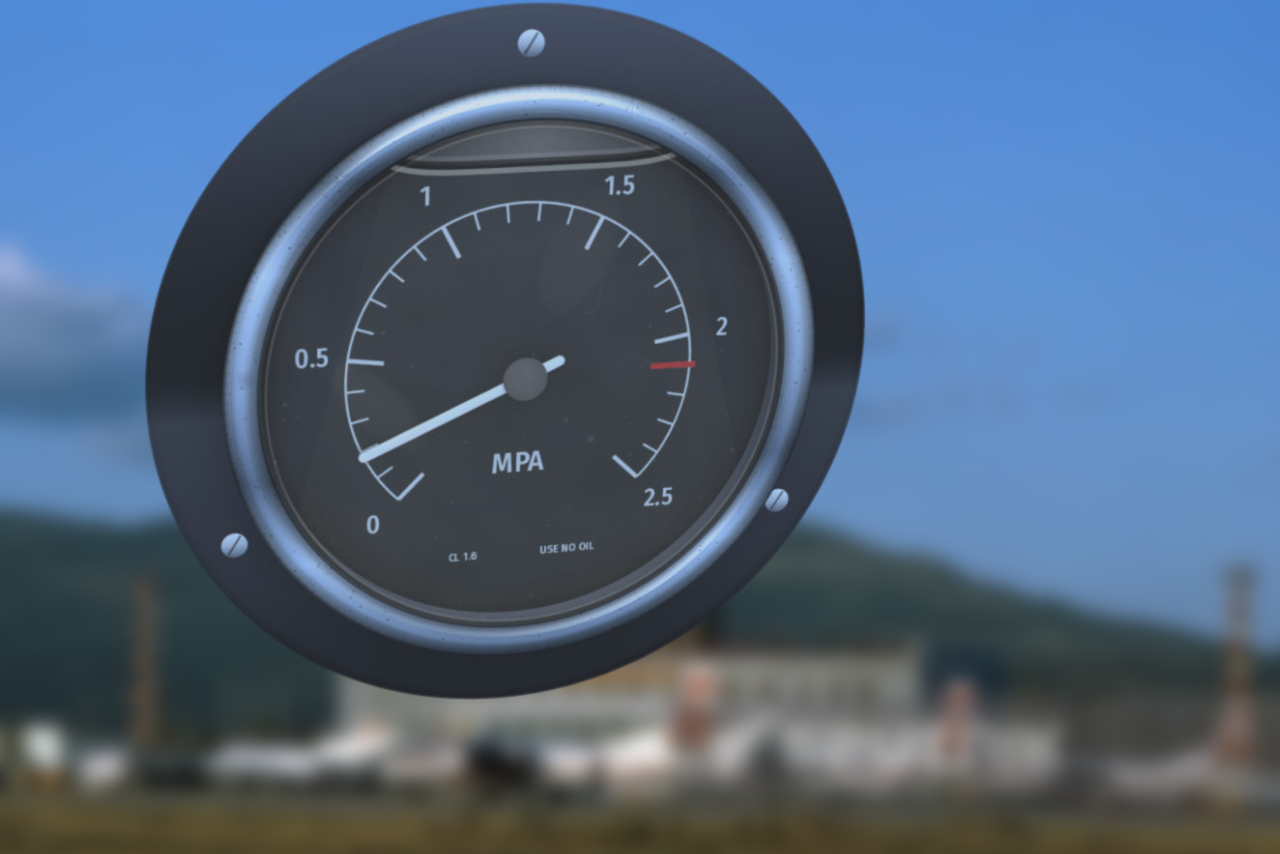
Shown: MPa 0.2
